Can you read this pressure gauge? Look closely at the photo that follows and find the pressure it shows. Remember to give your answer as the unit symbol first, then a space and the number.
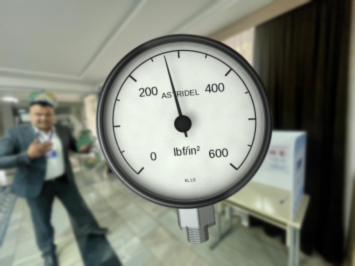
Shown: psi 275
